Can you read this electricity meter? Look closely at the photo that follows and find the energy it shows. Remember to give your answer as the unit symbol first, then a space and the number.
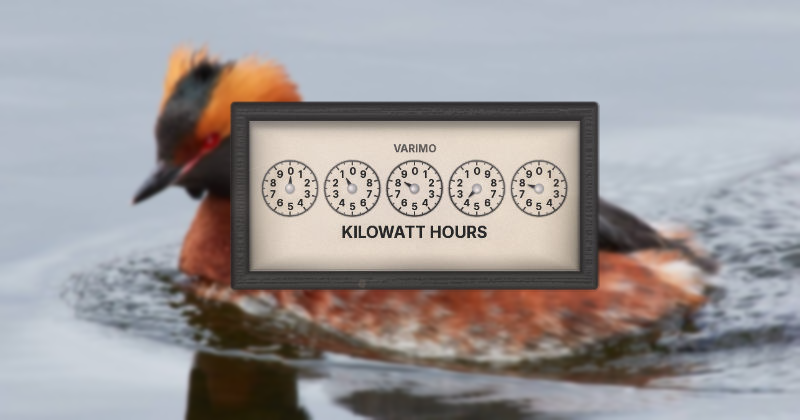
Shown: kWh 838
